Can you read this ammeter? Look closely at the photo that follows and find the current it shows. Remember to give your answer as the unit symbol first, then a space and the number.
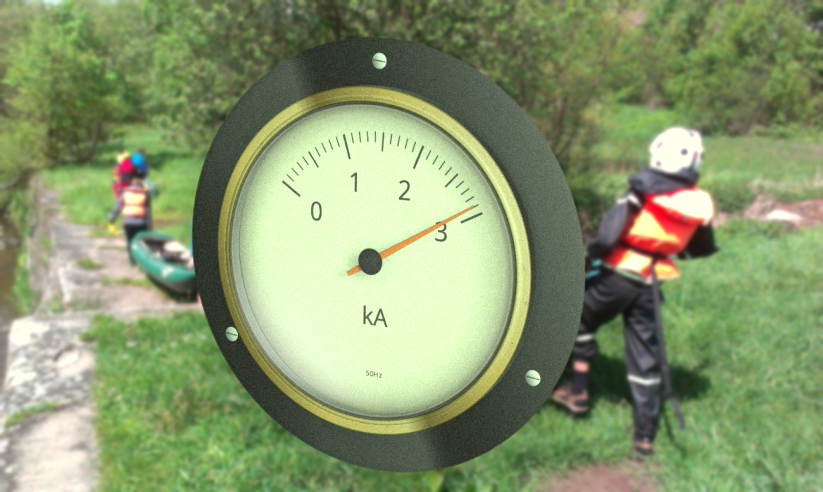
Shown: kA 2.9
